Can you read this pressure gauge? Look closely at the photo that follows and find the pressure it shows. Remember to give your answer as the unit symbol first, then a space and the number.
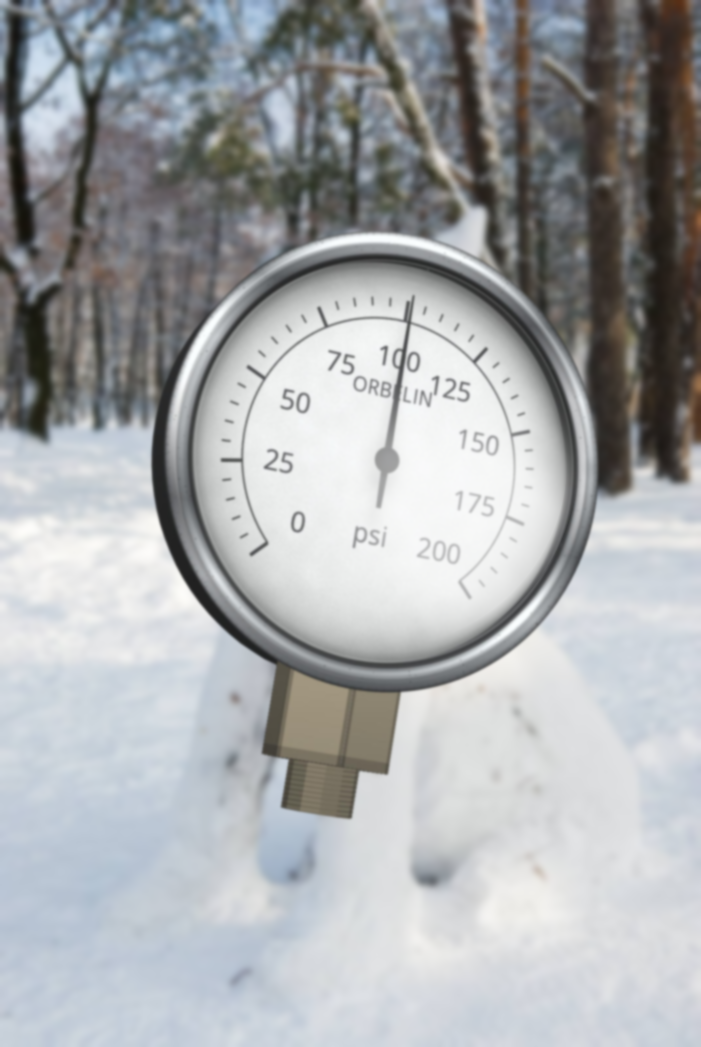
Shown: psi 100
